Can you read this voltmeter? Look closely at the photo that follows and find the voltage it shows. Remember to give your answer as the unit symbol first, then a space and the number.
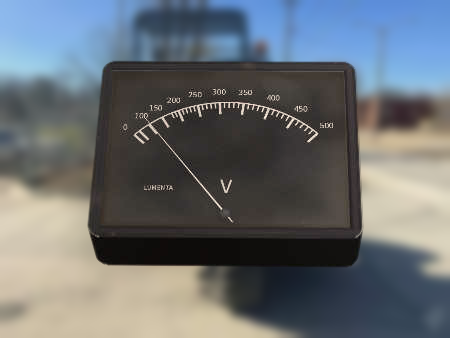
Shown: V 100
